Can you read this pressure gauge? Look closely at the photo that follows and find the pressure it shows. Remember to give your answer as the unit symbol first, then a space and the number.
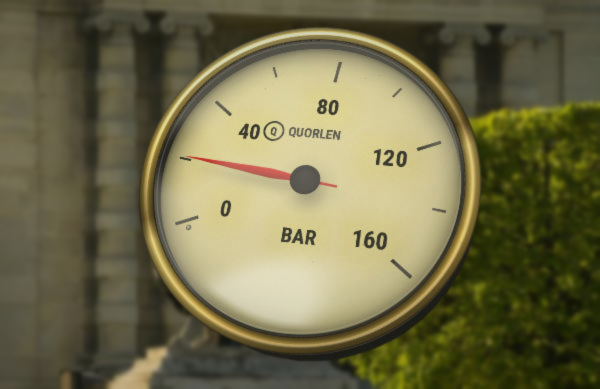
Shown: bar 20
